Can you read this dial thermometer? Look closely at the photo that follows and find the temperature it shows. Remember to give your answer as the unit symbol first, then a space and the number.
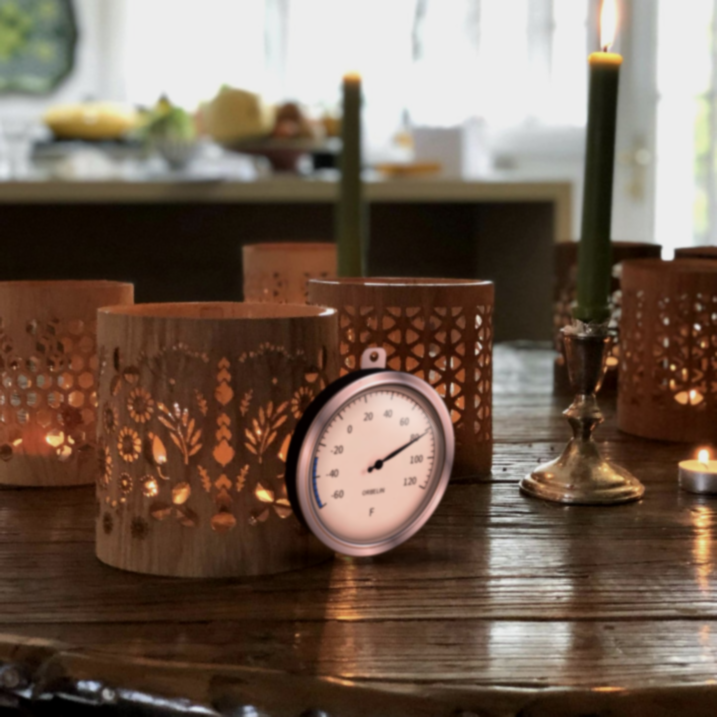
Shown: °F 80
